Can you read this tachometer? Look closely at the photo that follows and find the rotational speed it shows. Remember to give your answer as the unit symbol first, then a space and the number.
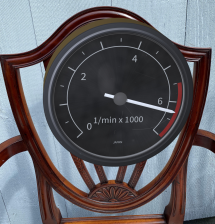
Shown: rpm 6250
